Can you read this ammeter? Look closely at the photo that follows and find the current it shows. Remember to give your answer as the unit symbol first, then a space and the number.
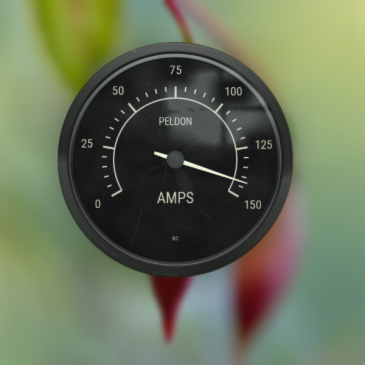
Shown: A 142.5
